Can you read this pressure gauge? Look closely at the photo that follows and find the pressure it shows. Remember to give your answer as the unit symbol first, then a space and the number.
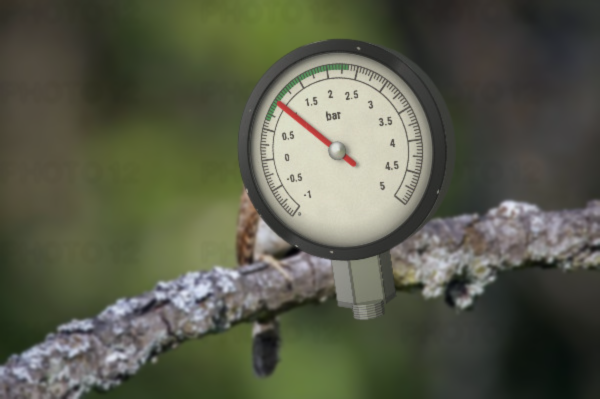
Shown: bar 1
